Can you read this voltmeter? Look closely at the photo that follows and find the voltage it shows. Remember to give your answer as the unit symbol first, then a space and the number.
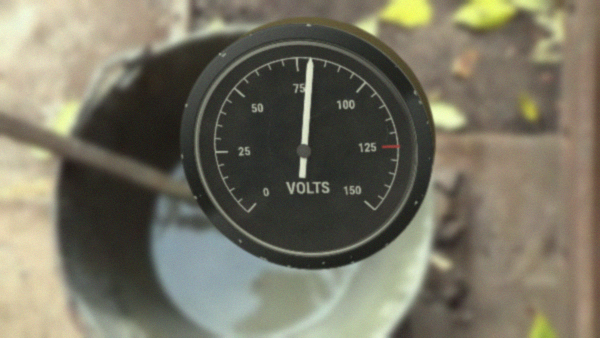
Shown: V 80
